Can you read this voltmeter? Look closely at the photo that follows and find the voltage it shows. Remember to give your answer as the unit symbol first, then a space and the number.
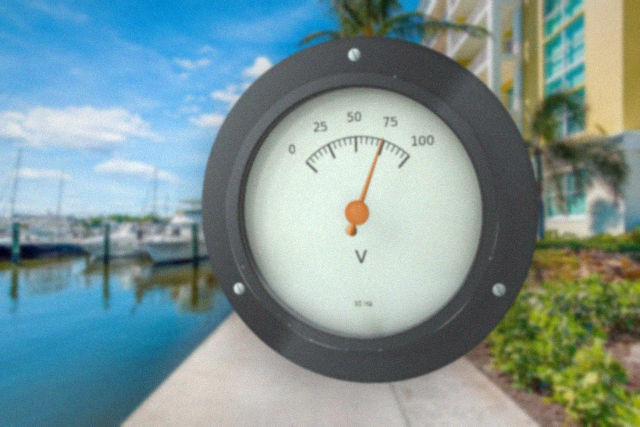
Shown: V 75
